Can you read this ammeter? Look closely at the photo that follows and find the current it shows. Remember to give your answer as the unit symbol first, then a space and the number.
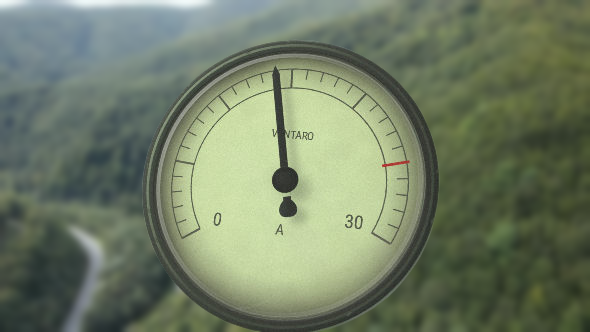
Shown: A 14
